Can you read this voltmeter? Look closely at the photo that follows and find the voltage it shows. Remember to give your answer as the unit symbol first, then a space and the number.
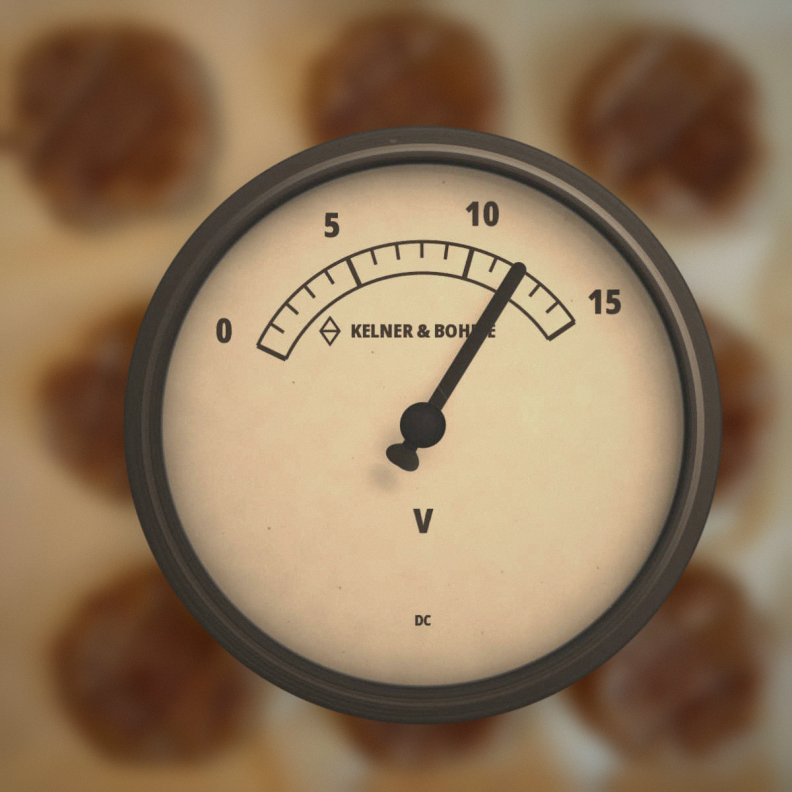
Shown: V 12
